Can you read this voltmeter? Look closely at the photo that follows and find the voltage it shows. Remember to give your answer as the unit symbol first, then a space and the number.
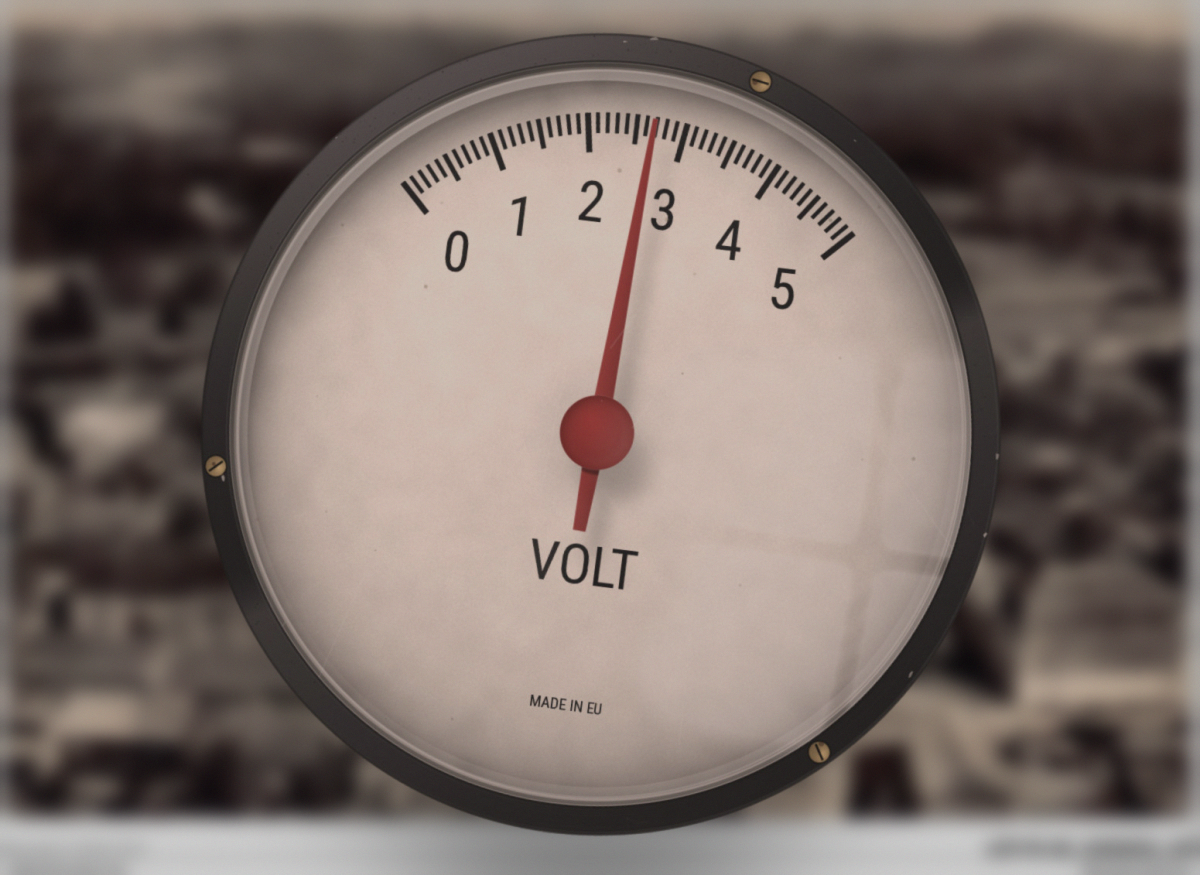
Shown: V 2.7
